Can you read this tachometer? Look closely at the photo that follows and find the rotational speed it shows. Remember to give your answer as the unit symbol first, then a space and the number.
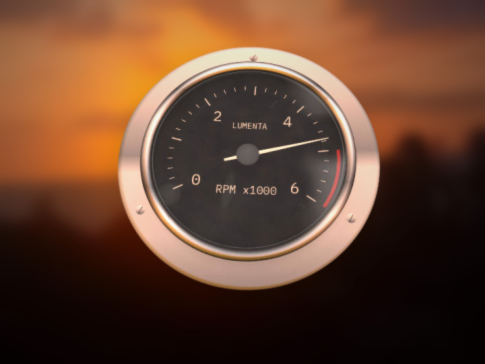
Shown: rpm 4800
